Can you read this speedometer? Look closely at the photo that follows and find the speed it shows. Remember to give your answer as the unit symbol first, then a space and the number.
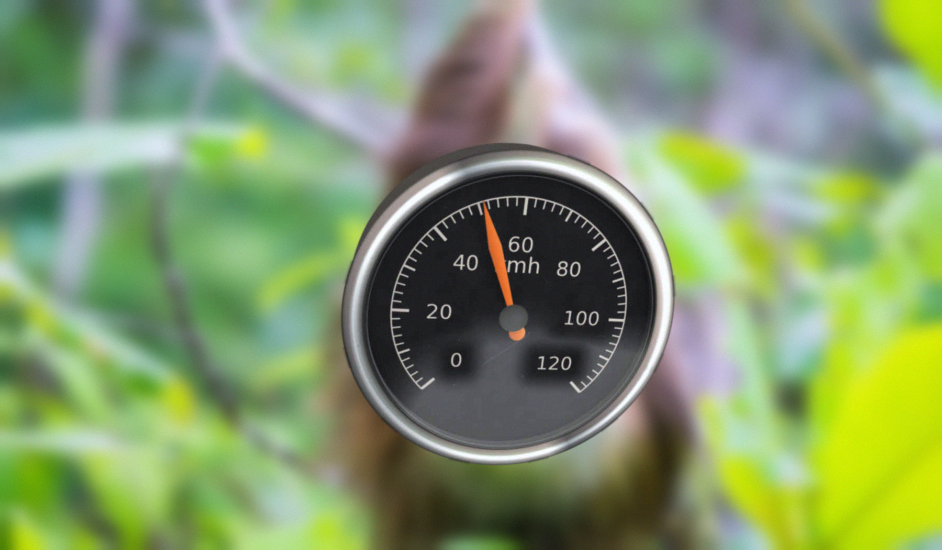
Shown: km/h 51
